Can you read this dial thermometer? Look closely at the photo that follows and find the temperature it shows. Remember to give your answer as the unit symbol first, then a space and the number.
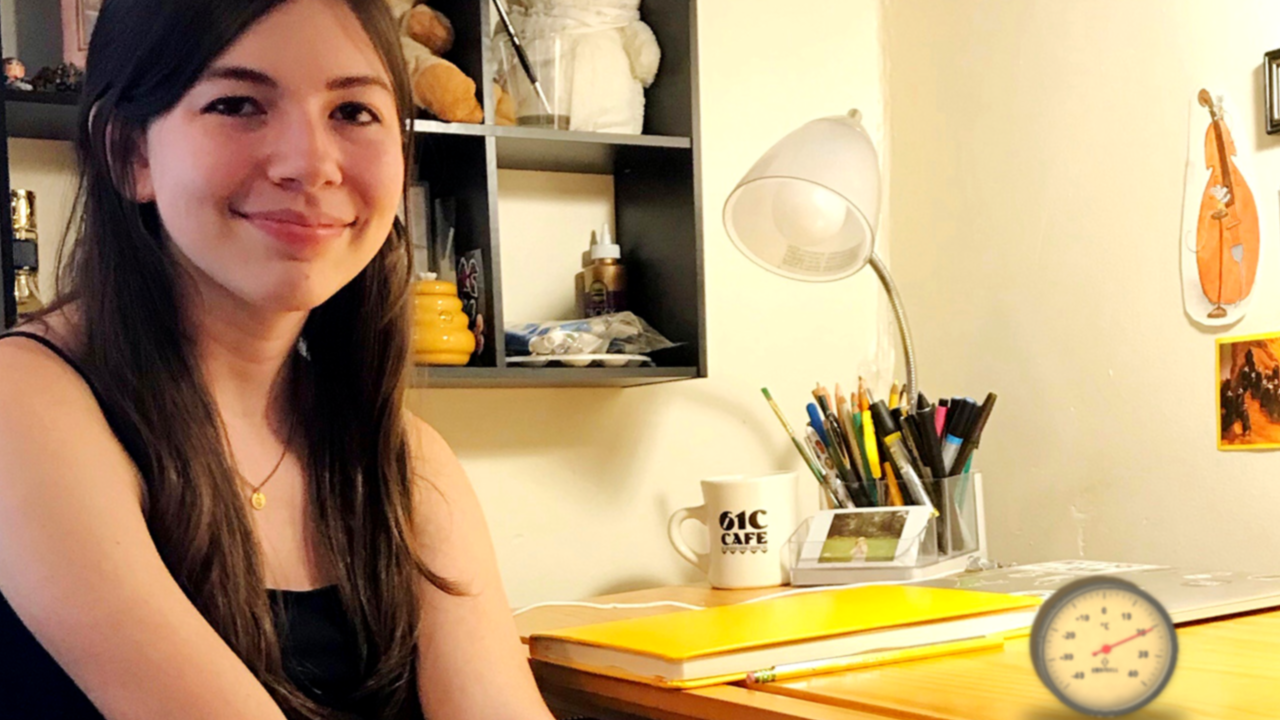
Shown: °C 20
